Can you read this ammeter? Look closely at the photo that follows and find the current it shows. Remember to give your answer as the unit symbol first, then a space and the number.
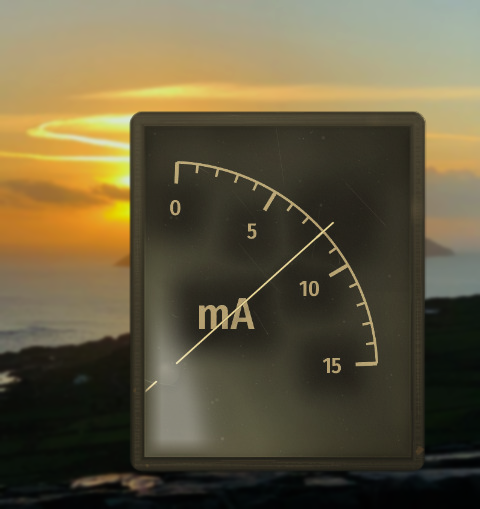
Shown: mA 8
